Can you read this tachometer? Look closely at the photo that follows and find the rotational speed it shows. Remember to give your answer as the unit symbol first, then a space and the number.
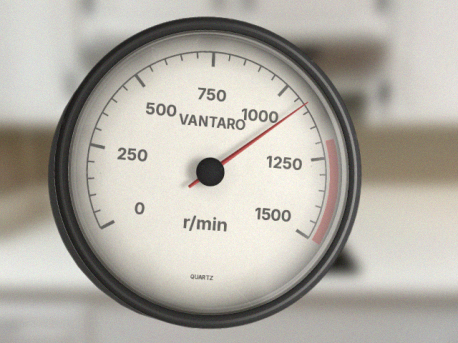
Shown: rpm 1075
